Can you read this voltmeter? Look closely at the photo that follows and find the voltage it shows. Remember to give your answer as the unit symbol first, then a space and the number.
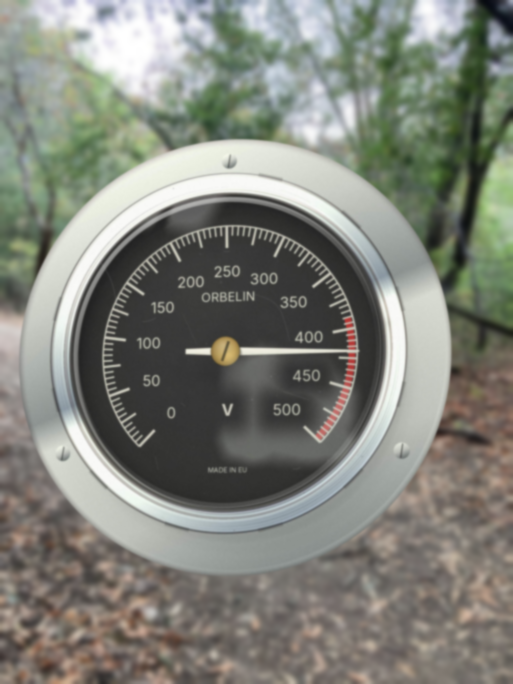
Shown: V 420
